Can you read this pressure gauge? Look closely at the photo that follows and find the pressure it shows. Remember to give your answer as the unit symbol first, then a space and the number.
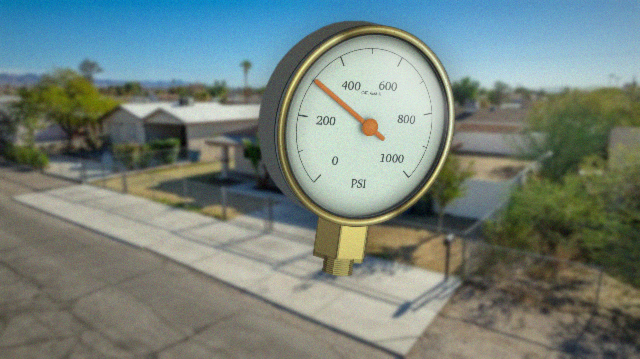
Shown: psi 300
